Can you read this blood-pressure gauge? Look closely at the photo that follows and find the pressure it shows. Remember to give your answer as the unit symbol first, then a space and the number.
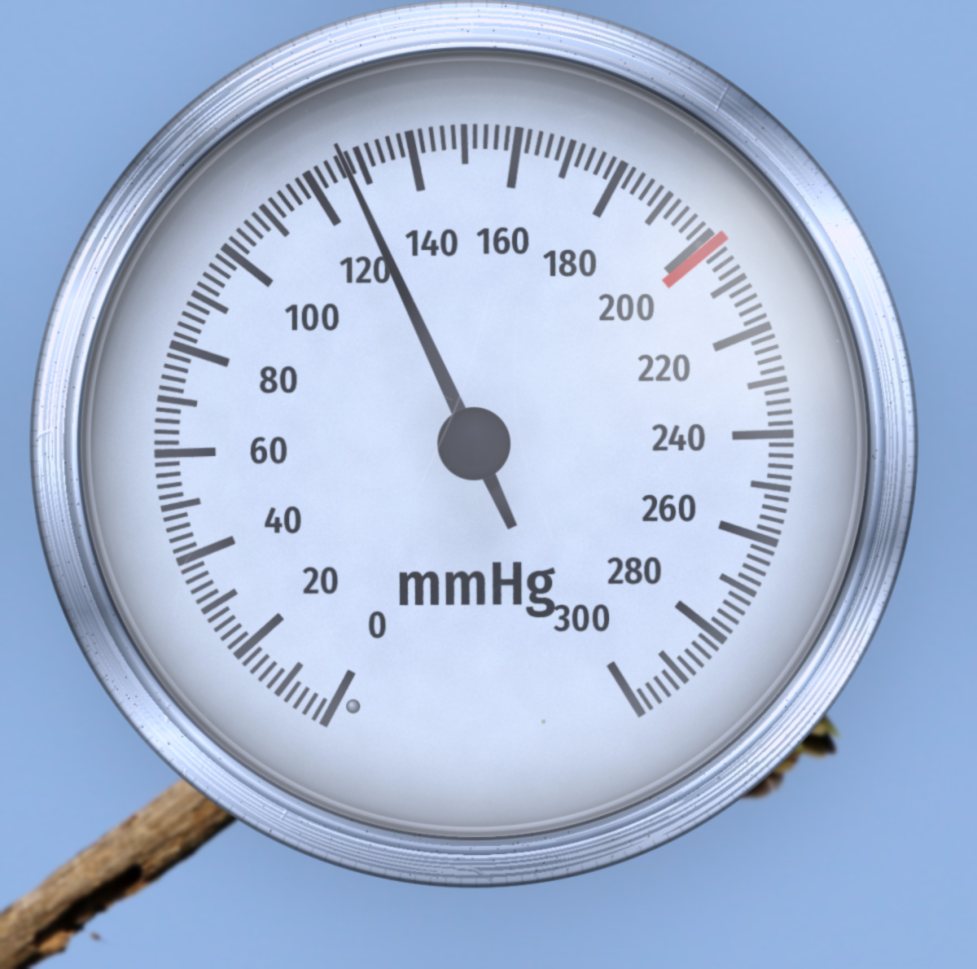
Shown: mmHg 127
